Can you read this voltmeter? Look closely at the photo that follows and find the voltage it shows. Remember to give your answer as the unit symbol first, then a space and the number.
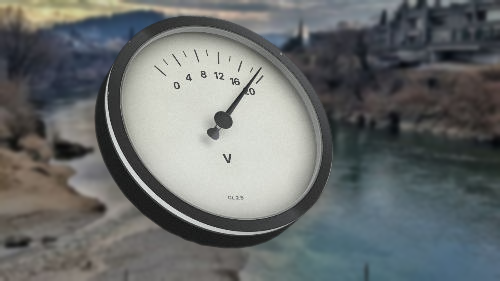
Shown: V 19
